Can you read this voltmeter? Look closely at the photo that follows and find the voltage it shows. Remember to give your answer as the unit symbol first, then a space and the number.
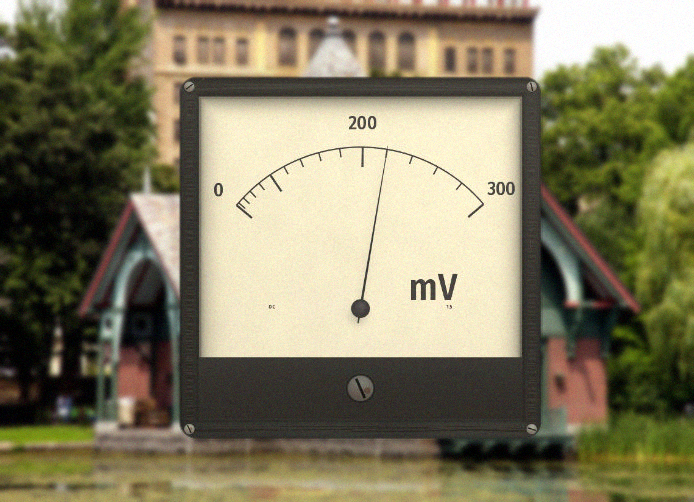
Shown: mV 220
